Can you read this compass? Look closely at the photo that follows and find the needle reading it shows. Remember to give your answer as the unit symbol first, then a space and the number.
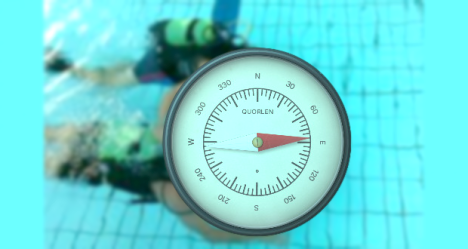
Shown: ° 85
